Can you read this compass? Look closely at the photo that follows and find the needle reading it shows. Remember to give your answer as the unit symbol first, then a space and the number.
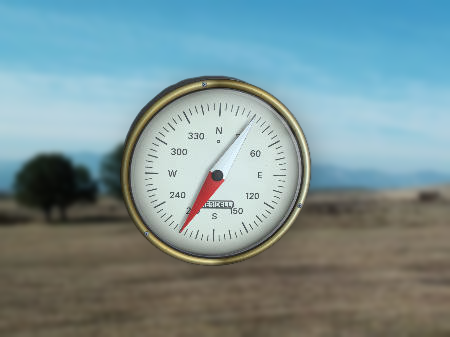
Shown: ° 210
